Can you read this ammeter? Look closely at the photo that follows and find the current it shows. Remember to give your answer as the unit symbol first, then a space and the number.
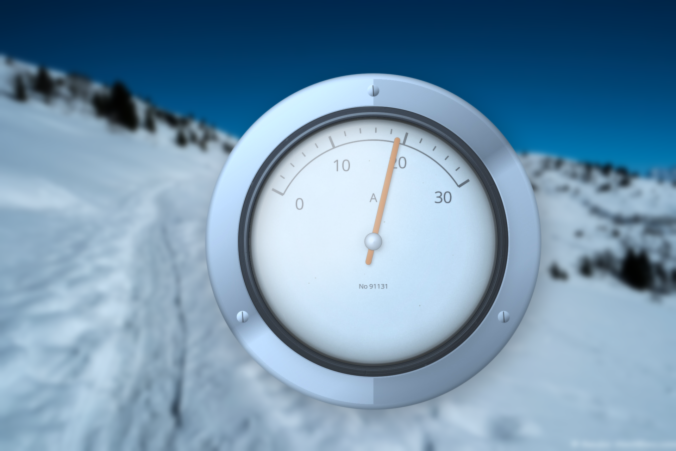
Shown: A 19
